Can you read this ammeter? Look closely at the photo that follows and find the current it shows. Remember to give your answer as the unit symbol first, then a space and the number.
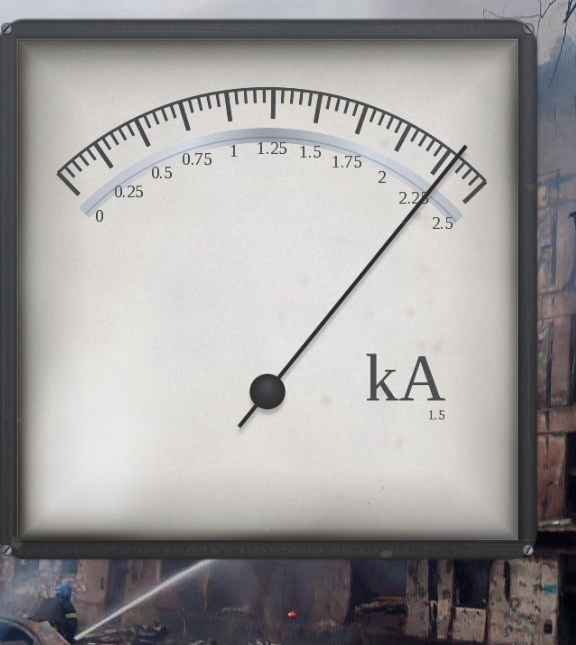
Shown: kA 2.3
